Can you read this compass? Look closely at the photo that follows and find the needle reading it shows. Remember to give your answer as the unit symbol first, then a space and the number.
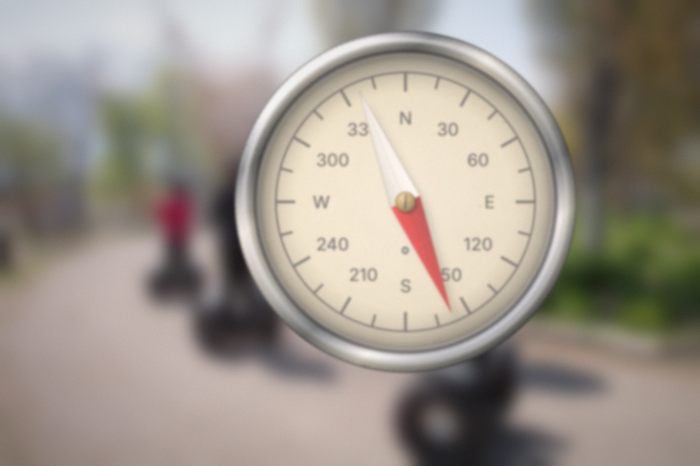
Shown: ° 157.5
